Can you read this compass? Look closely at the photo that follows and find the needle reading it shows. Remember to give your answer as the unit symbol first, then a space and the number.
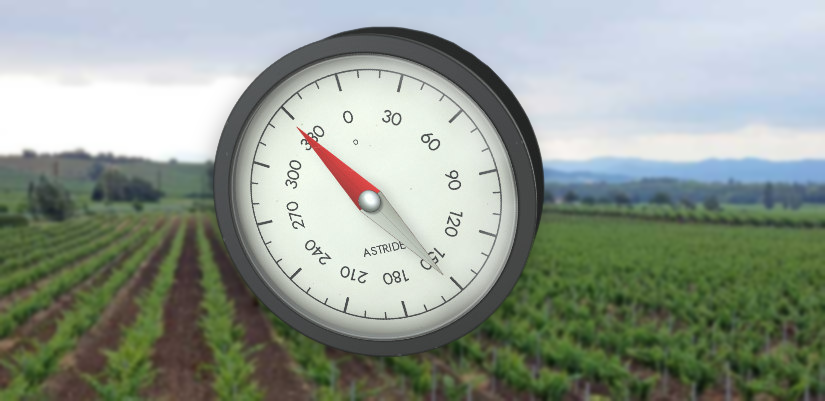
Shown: ° 330
